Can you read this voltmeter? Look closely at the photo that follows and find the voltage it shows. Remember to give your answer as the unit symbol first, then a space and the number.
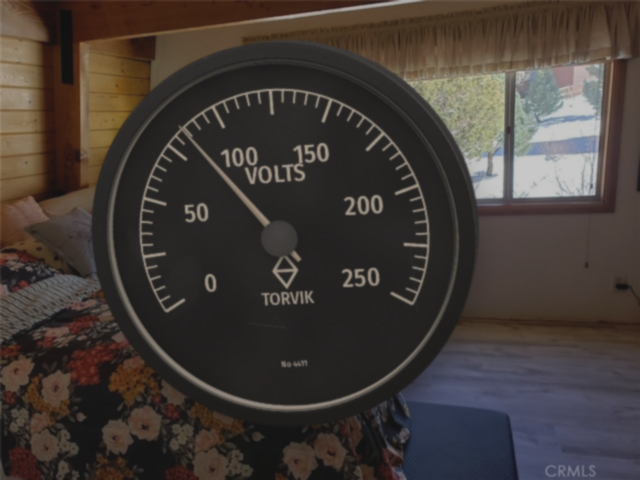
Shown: V 85
